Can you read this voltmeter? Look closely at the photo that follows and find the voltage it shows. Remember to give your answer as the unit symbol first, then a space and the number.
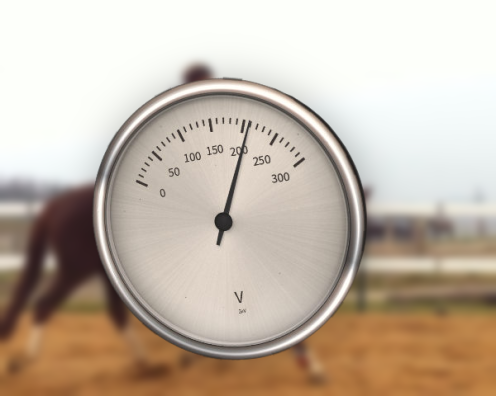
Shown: V 210
